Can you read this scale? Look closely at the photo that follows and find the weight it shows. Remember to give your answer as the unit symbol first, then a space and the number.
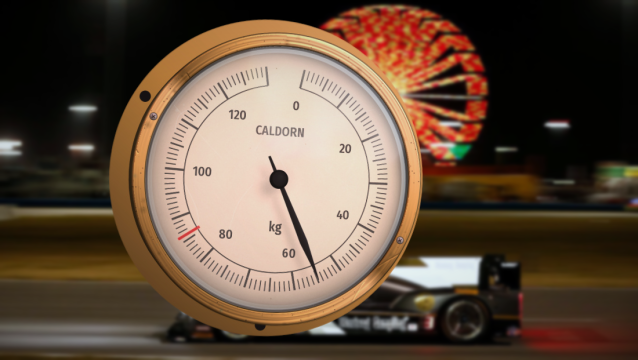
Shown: kg 55
